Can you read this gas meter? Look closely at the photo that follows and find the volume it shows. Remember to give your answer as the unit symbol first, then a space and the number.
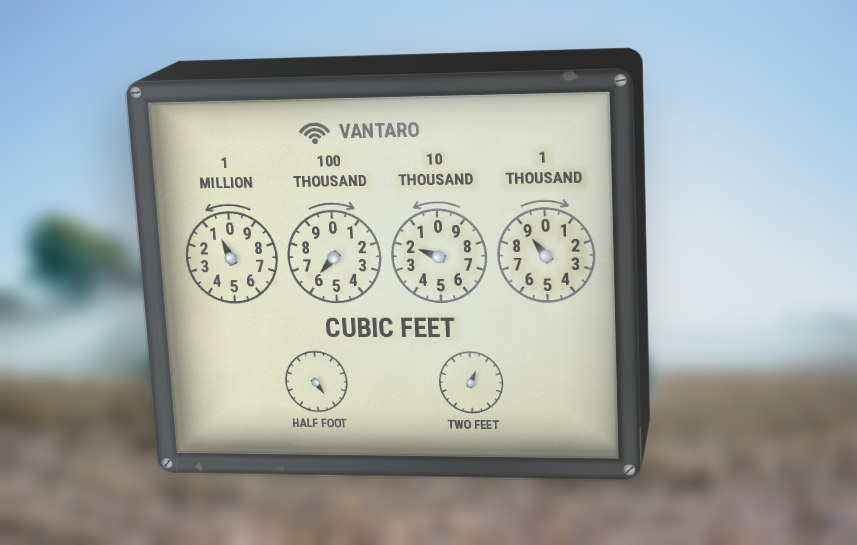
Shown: ft³ 61900
